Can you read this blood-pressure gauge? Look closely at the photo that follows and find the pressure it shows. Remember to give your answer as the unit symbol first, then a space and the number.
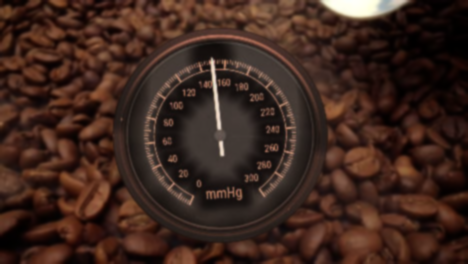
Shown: mmHg 150
